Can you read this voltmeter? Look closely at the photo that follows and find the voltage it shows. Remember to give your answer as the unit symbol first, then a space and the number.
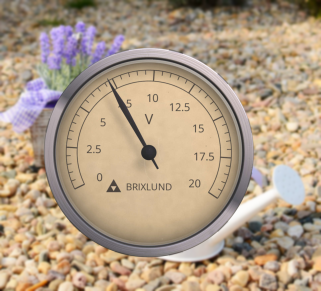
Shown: V 7.25
